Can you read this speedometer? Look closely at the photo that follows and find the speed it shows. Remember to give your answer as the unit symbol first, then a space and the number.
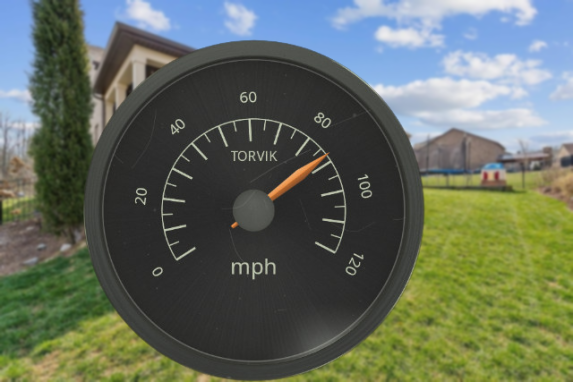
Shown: mph 87.5
